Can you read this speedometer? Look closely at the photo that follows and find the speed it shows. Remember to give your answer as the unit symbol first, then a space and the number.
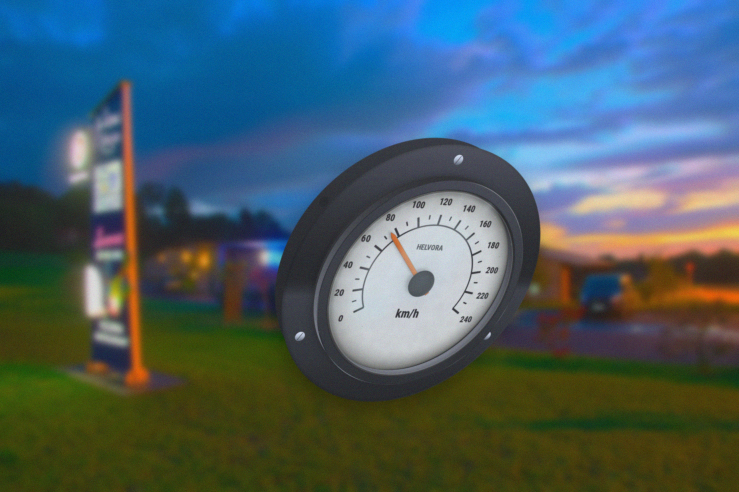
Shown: km/h 75
